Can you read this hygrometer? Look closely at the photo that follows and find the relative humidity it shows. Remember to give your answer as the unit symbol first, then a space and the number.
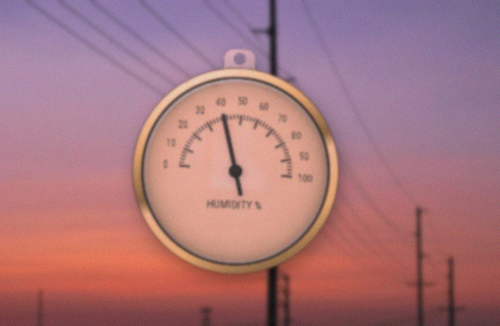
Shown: % 40
